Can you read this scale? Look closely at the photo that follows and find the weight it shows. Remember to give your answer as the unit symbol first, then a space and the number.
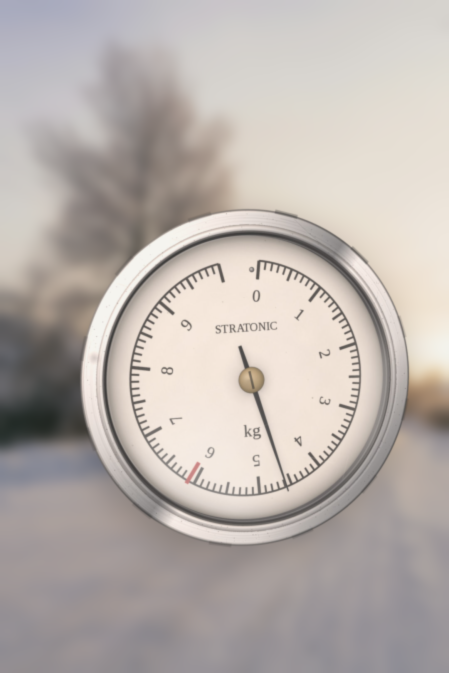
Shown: kg 4.6
